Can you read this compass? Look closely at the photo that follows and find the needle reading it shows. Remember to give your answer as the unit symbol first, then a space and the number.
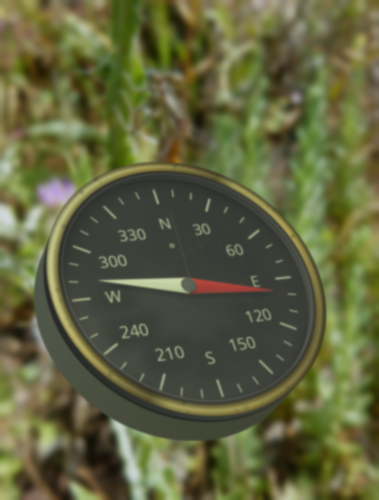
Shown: ° 100
